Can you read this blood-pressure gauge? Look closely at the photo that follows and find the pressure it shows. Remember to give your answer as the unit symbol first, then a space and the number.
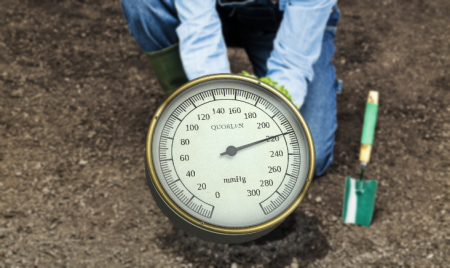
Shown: mmHg 220
